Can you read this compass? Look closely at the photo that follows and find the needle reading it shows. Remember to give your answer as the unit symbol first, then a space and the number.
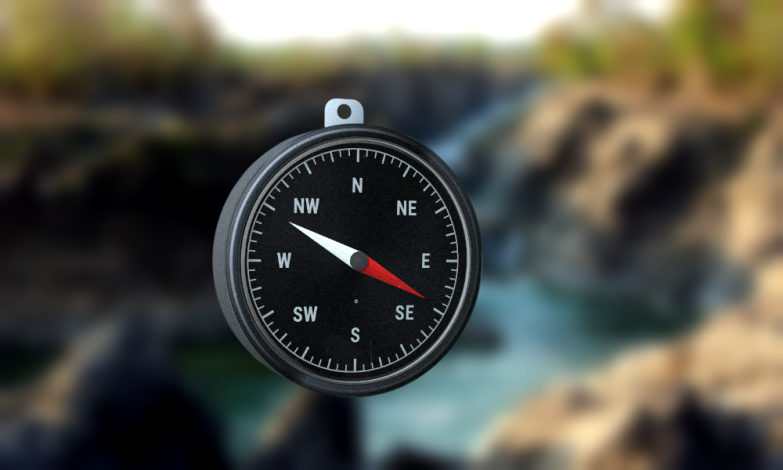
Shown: ° 117.5
